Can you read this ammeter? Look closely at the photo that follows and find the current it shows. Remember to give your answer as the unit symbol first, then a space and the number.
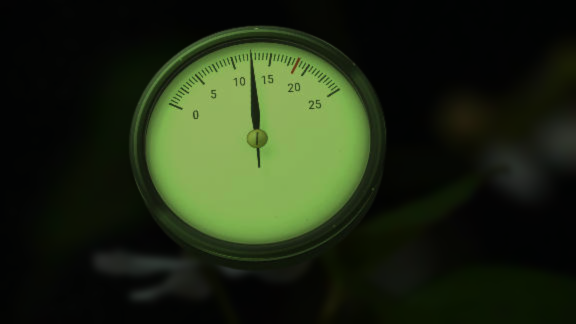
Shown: A 12.5
